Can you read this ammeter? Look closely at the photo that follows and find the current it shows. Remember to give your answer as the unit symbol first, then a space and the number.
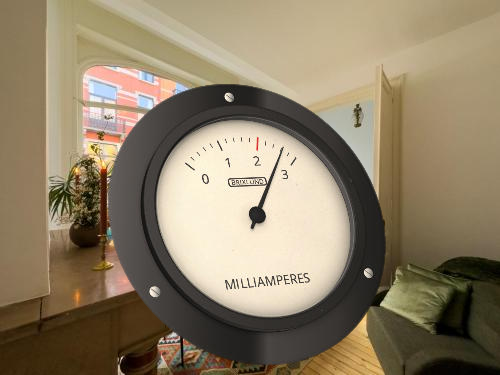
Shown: mA 2.6
